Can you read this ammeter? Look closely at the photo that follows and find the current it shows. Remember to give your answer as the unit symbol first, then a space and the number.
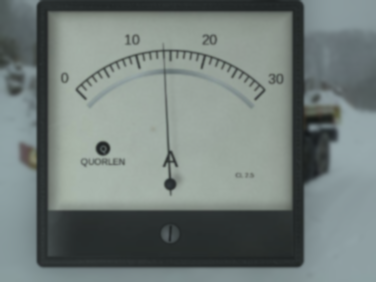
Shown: A 14
